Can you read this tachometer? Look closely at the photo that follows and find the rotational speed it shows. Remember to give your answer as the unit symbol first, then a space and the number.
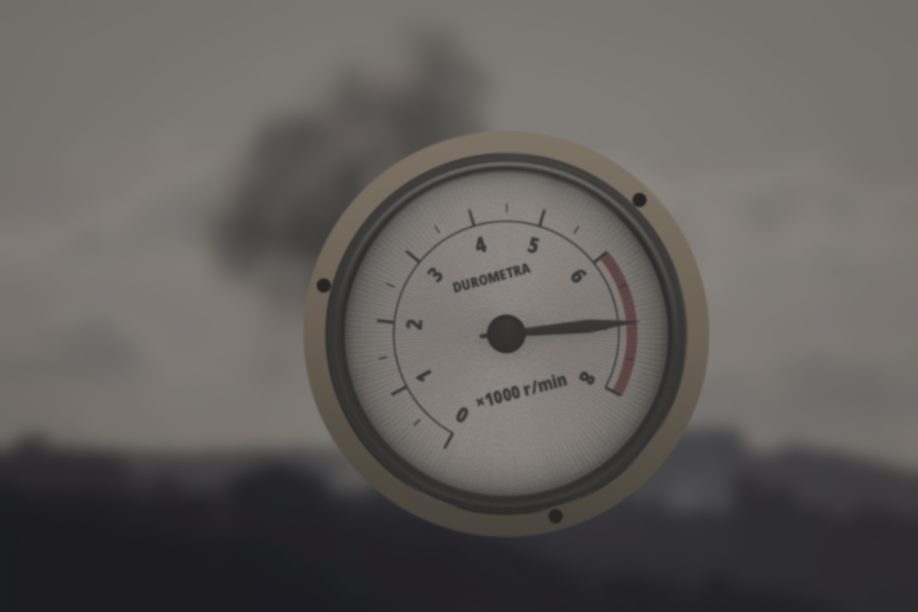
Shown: rpm 7000
